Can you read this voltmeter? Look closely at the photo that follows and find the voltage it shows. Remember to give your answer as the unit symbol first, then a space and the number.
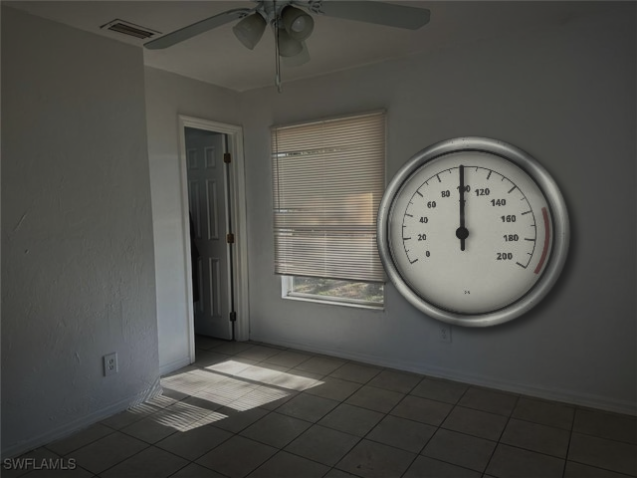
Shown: V 100
